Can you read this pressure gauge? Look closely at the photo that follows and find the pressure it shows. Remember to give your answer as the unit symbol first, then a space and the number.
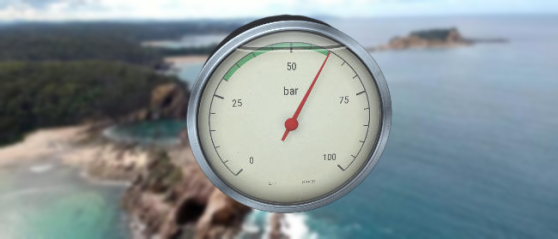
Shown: bar 60
